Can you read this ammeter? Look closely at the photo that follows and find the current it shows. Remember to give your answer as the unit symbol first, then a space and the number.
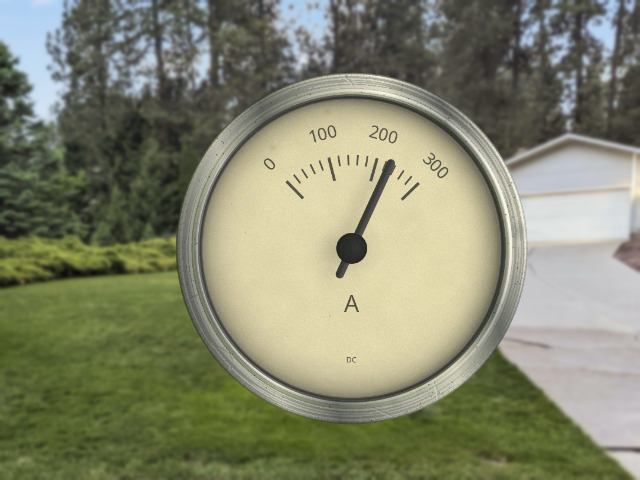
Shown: A 230
